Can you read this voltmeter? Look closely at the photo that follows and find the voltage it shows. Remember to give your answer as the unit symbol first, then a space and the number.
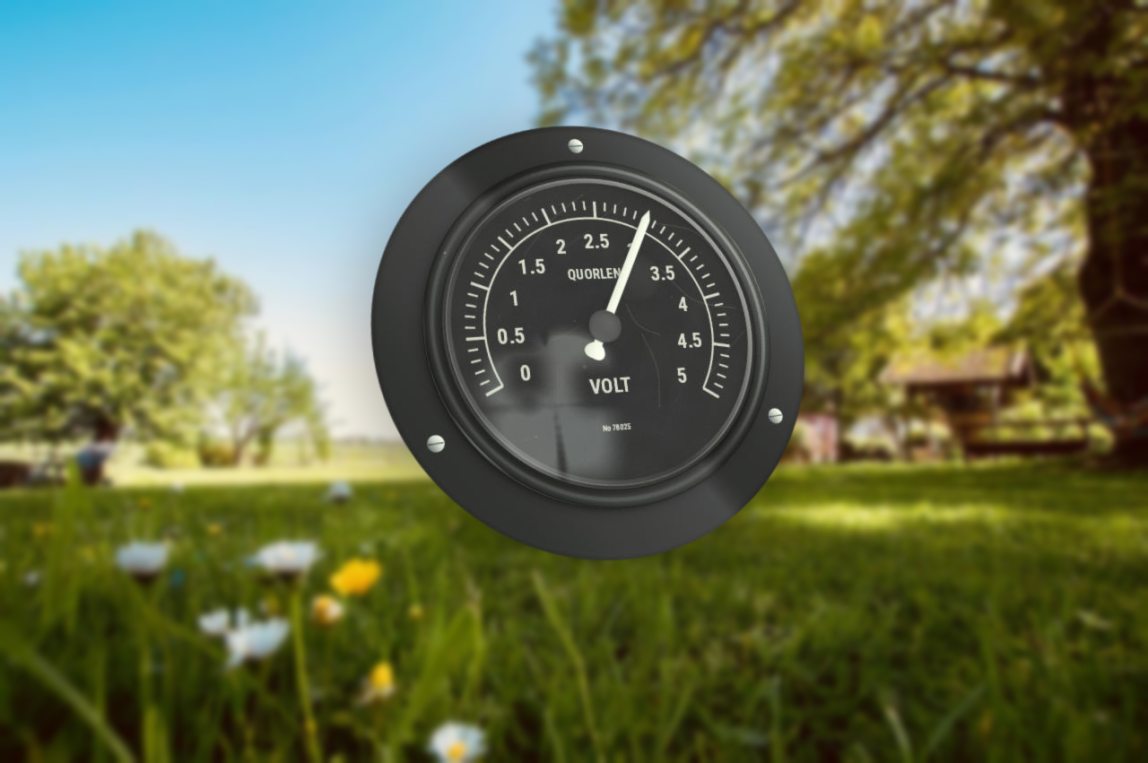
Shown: V 3
